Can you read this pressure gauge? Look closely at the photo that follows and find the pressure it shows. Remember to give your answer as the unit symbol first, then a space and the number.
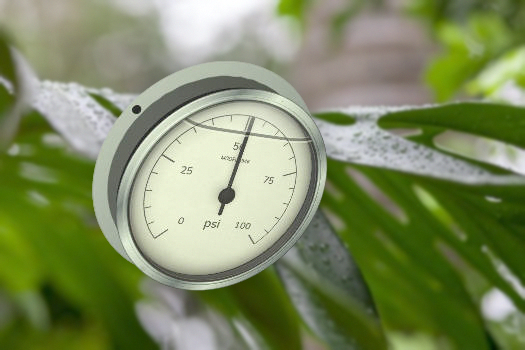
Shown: psi 50
